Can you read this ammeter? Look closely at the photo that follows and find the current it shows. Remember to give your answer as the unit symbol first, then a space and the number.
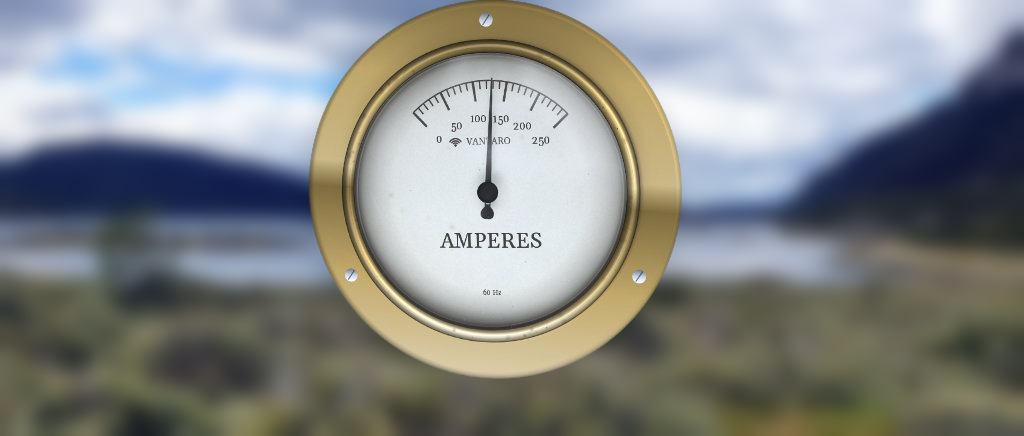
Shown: A 130
